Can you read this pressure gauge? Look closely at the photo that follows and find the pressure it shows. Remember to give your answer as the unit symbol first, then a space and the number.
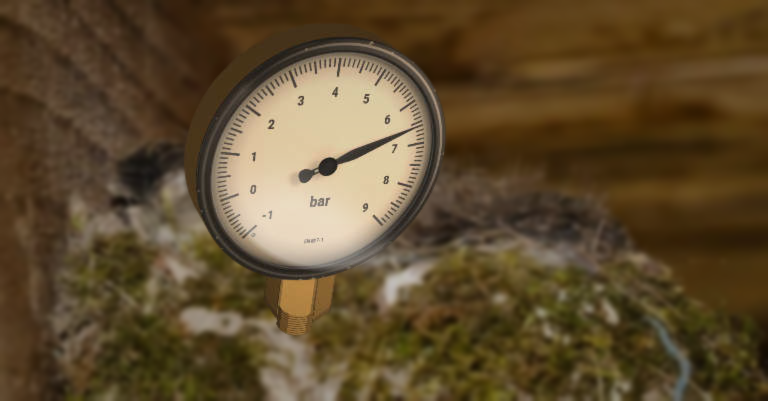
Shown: bar 6.5
